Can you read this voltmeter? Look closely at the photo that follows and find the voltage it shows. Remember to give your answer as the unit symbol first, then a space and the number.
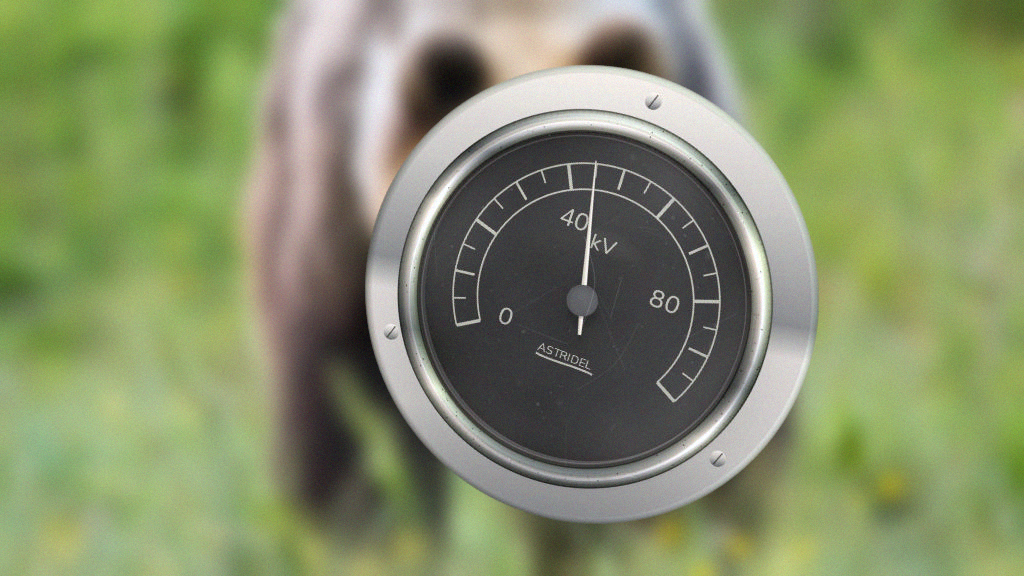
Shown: kV 45
